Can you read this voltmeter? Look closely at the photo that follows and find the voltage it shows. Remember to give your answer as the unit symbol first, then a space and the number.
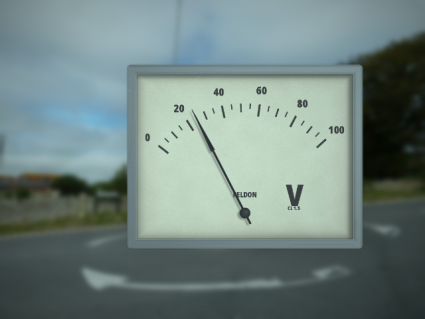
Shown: V 25
